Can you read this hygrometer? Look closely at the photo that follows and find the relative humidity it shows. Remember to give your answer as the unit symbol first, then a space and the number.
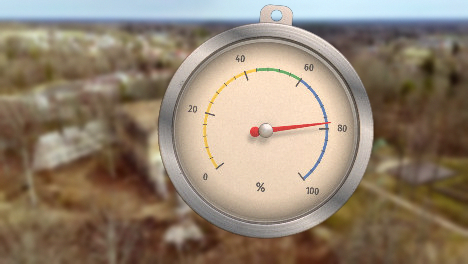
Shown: % 78
